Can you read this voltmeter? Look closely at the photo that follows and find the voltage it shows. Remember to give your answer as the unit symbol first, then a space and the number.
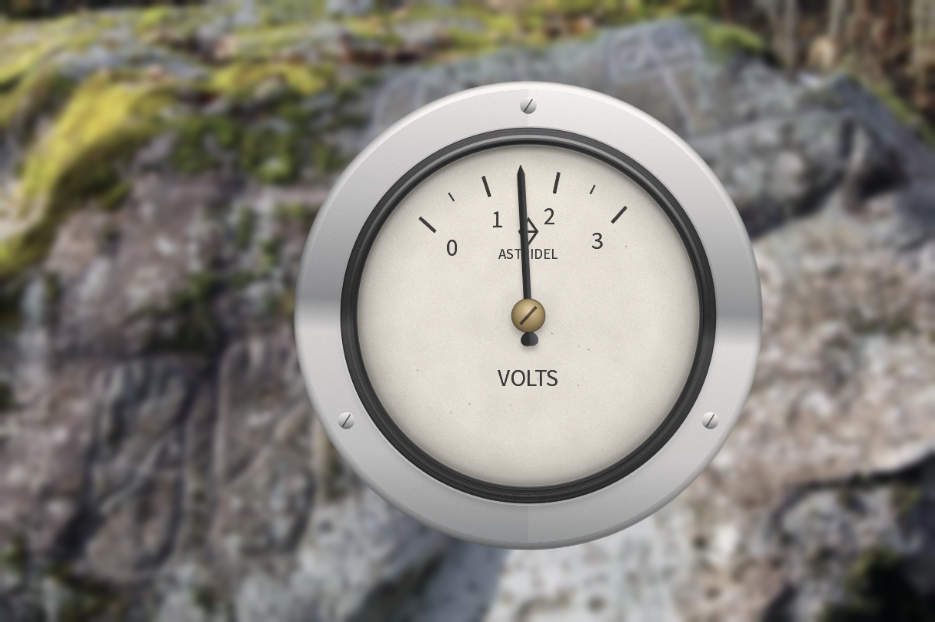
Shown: V 1.5
